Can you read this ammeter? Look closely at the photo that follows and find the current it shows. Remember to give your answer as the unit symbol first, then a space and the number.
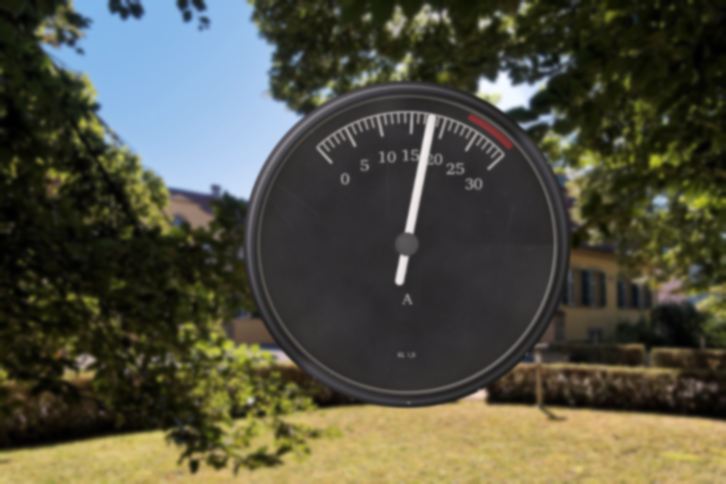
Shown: A 18
